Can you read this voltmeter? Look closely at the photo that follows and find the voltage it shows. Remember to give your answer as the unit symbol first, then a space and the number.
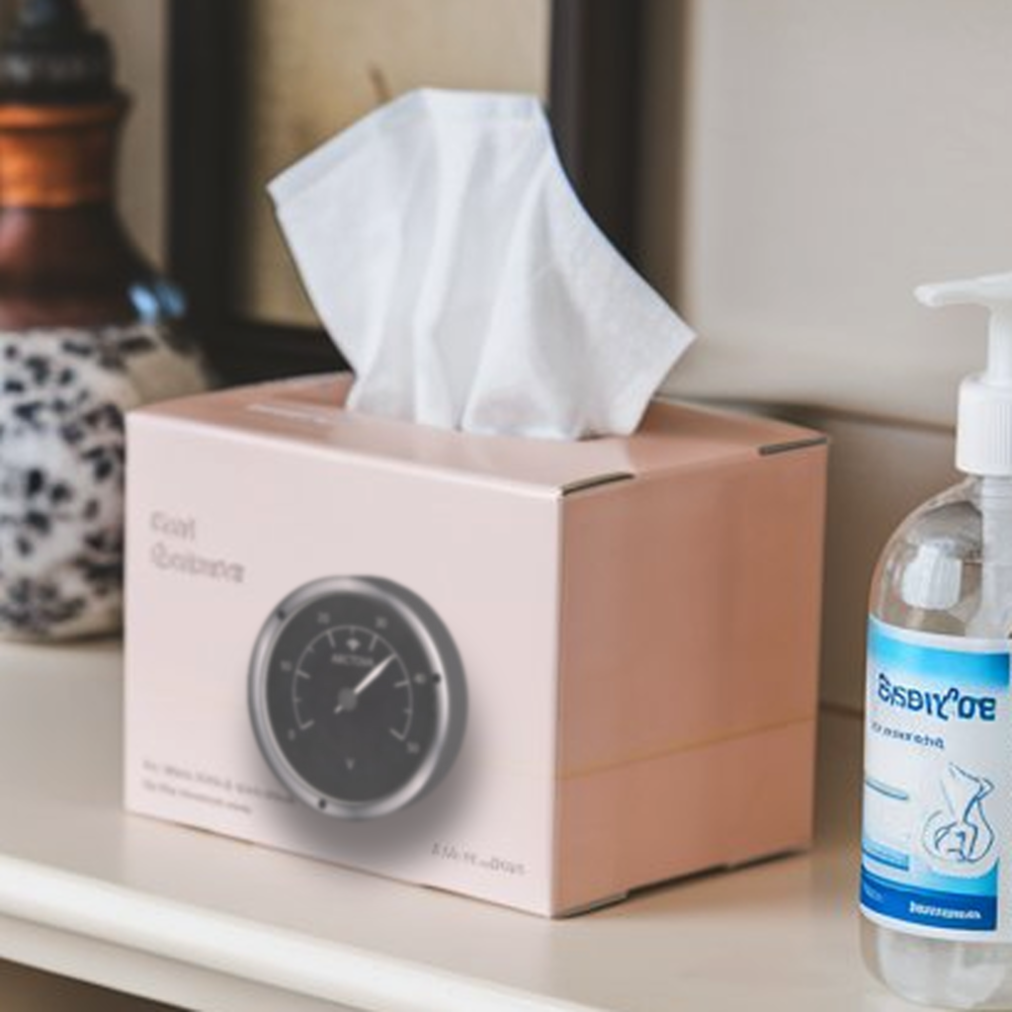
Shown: V 35
